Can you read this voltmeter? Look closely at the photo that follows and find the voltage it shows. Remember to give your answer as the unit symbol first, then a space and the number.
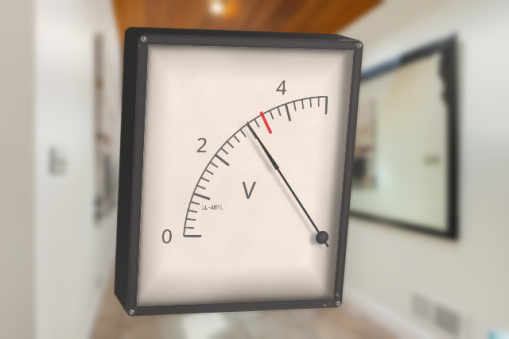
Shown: V 3
